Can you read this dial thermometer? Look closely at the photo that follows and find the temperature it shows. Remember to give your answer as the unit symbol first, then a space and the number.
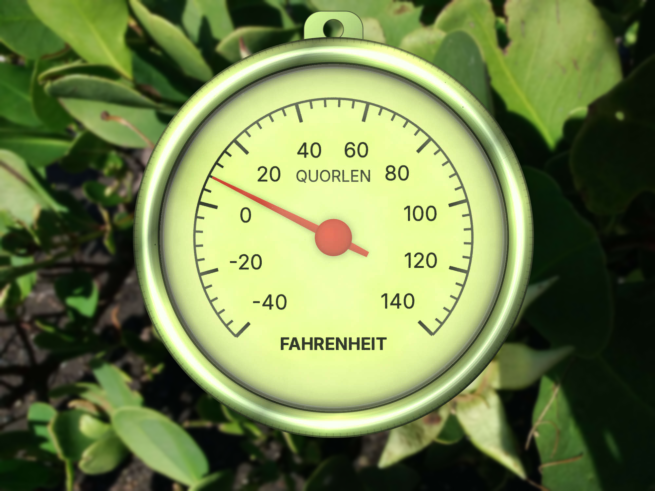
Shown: °F 8
